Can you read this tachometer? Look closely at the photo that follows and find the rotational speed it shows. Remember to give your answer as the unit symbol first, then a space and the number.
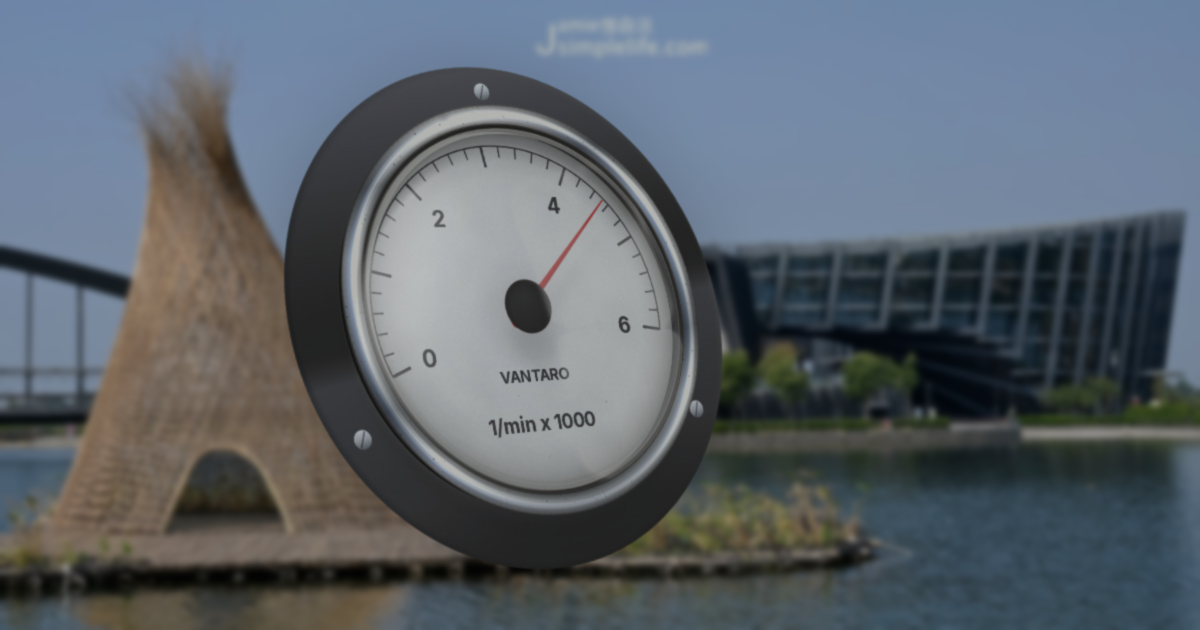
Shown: rpm 4500
